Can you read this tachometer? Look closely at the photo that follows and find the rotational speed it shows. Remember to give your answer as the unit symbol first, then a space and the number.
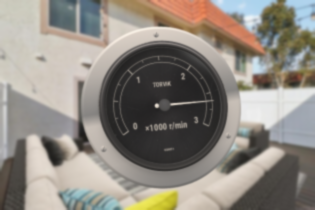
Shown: rpm 2625
